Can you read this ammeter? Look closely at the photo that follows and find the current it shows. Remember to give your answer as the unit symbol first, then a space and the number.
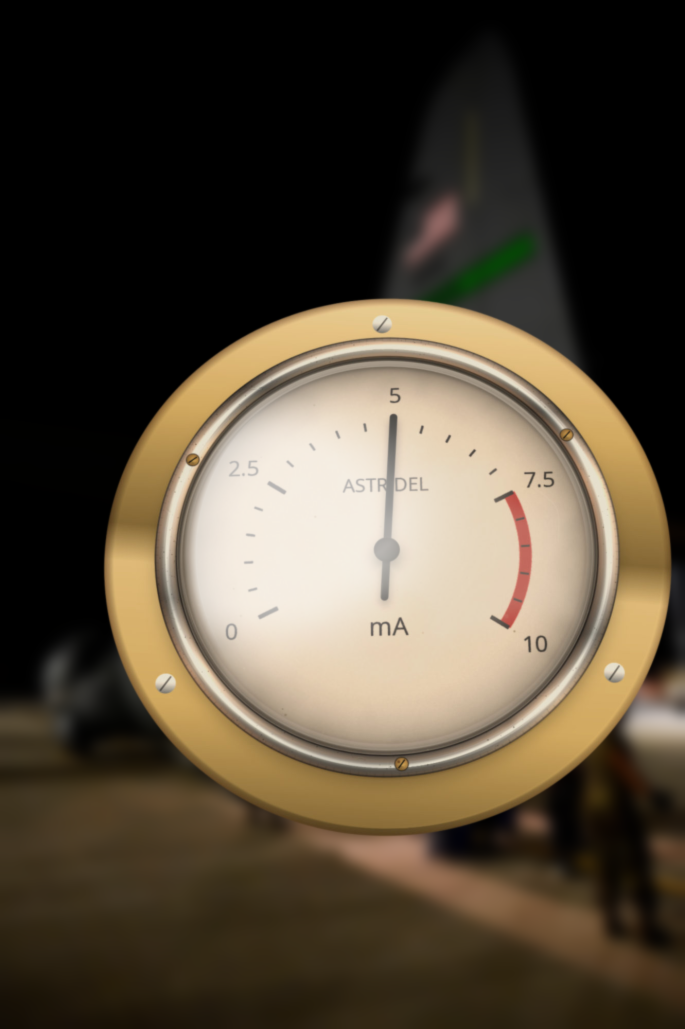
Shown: mA 5
